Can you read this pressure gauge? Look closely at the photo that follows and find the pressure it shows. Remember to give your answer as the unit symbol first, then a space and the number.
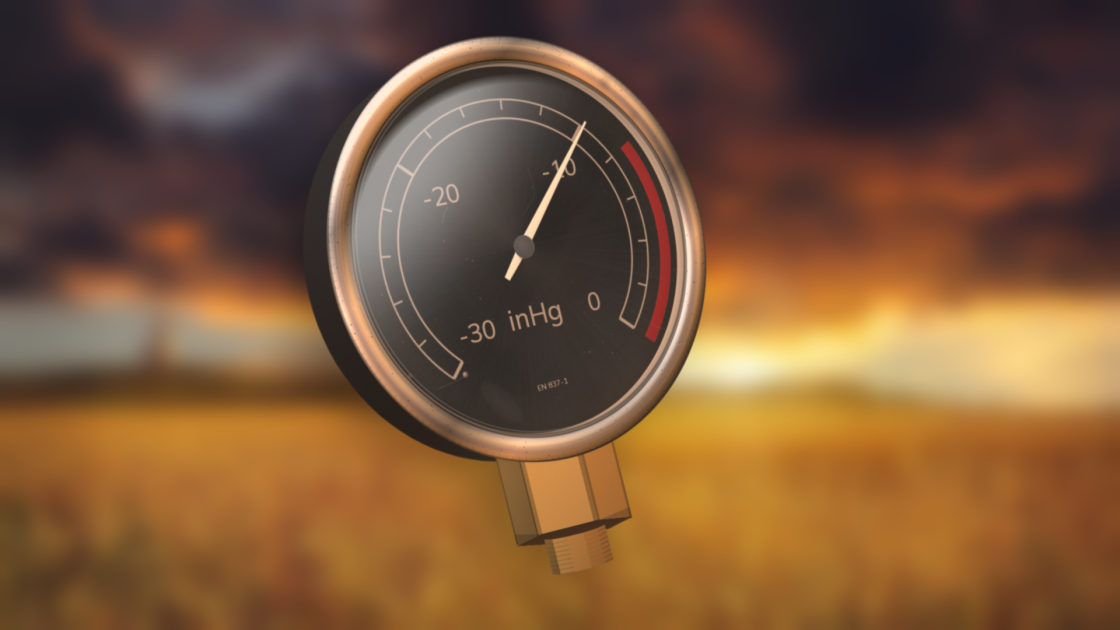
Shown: inHg -10
